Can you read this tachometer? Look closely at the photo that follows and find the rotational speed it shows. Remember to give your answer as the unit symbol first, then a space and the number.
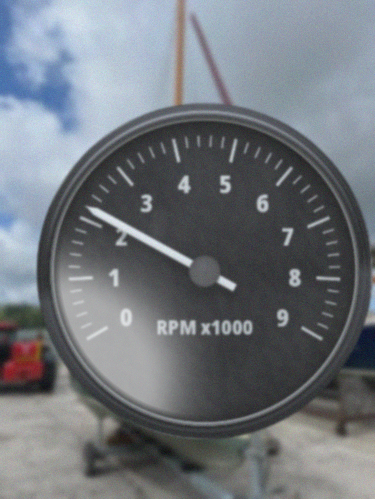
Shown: rpm 2200
